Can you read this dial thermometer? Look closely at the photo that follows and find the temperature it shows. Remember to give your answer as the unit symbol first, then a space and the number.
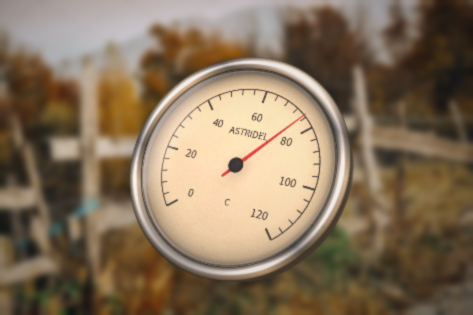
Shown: °C 76
